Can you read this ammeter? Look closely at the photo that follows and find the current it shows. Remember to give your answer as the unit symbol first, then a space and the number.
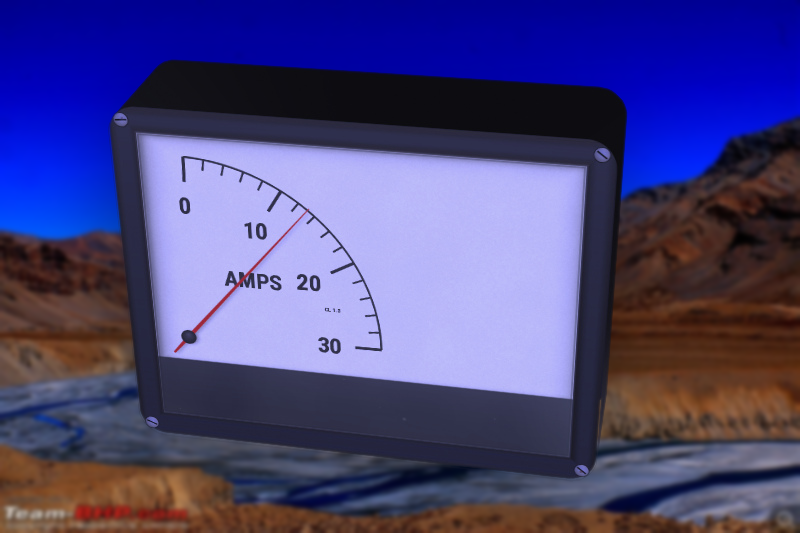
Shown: A 13
